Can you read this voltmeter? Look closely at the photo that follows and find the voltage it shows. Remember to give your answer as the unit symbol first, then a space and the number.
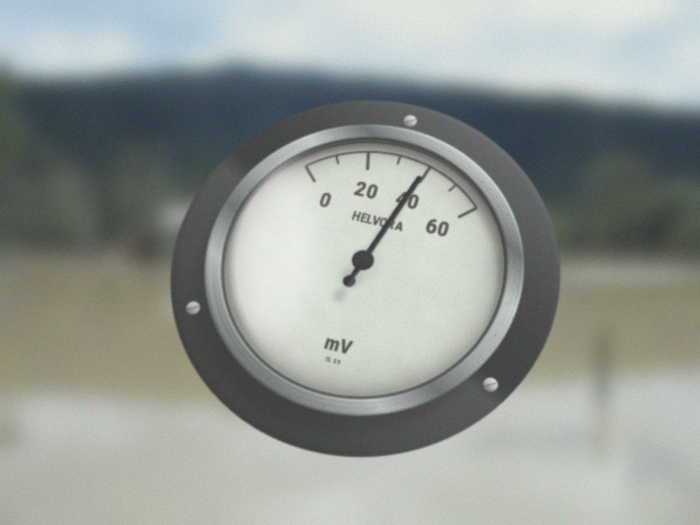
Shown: mV 40
